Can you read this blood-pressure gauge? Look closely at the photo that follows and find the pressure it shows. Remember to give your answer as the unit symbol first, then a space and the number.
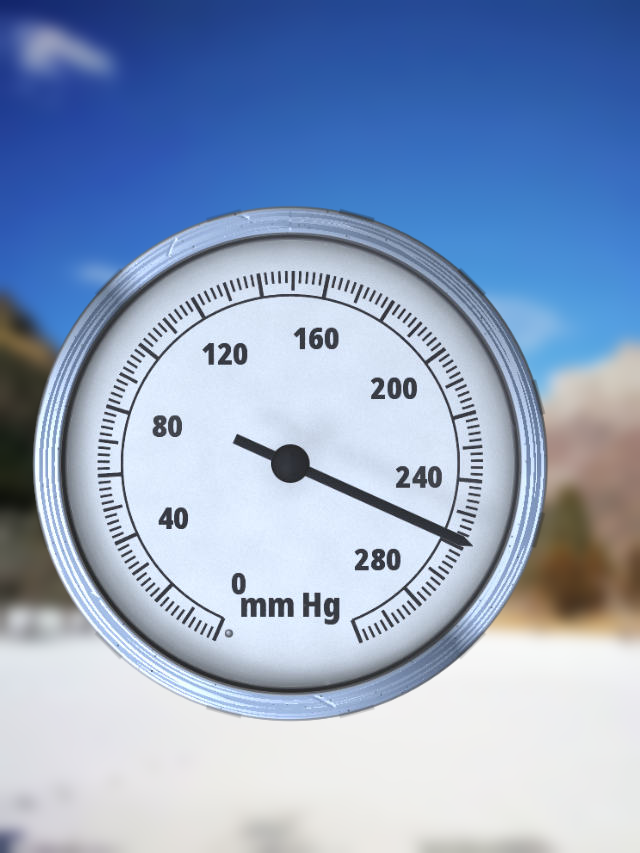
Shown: mmHg 258
